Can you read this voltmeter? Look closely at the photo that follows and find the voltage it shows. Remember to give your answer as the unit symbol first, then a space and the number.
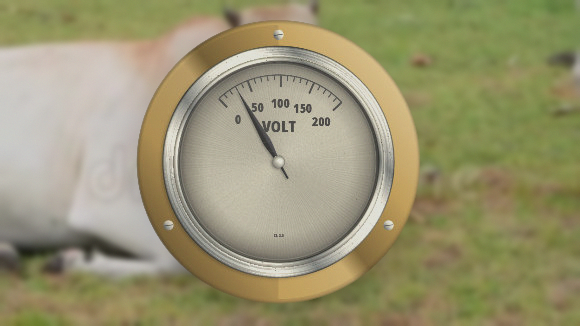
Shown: V 30
